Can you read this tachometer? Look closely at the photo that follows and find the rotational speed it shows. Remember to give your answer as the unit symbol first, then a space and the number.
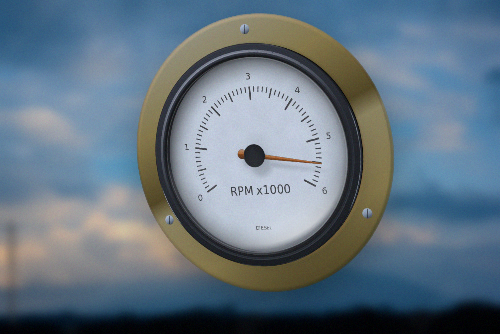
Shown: rpm 5500
